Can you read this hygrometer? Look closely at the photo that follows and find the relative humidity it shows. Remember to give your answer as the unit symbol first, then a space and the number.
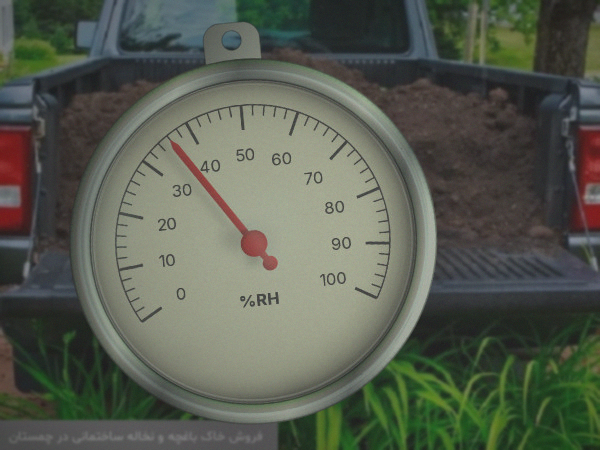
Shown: % 36
